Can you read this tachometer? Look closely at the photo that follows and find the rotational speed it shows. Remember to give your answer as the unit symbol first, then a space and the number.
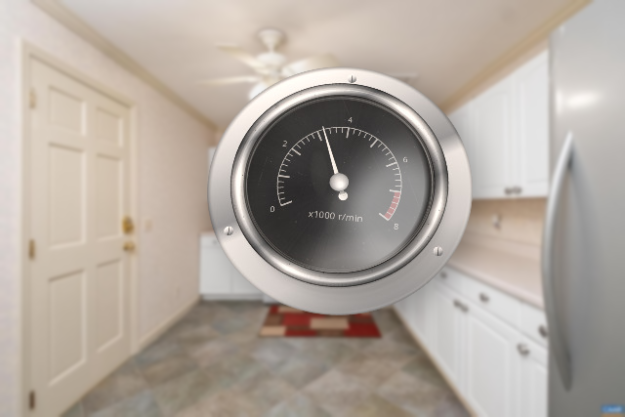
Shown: rpm 3200
